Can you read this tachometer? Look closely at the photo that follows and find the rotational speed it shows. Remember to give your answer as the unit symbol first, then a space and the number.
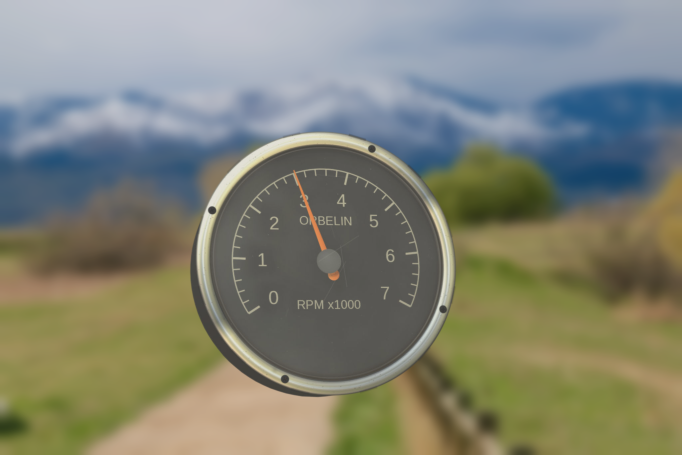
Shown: rpm 3000
